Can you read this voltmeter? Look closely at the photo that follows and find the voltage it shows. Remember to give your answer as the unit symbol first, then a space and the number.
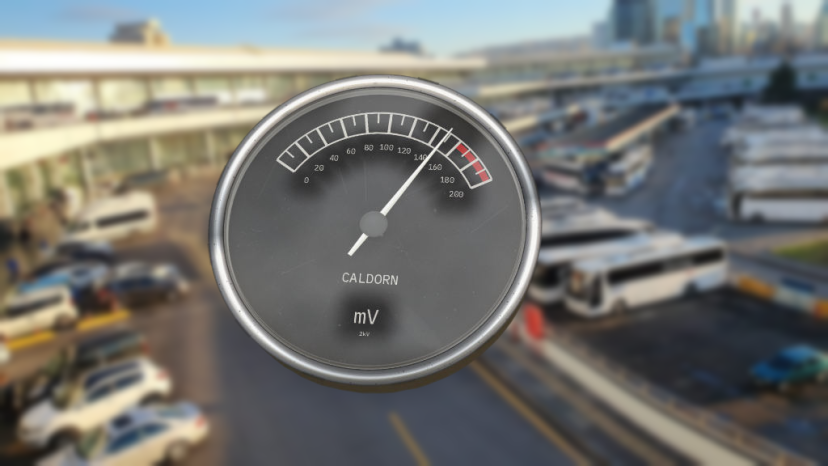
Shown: mV 150
